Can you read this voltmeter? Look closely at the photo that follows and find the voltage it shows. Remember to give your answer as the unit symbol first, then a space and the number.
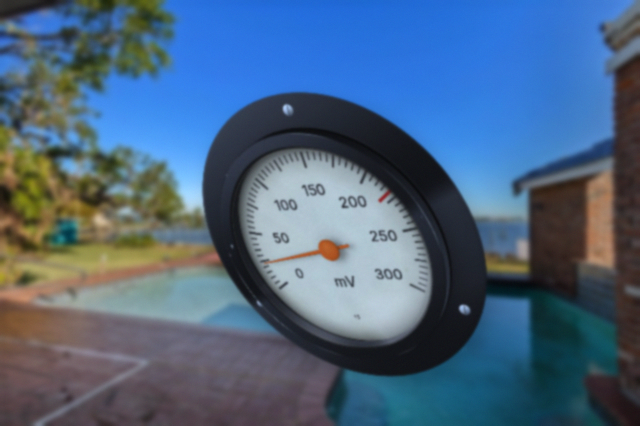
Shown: mV 25
